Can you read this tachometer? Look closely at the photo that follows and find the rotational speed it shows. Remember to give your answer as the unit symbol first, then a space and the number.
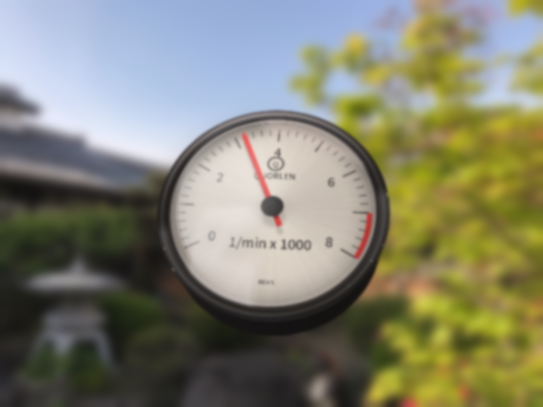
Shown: rpm 3200
